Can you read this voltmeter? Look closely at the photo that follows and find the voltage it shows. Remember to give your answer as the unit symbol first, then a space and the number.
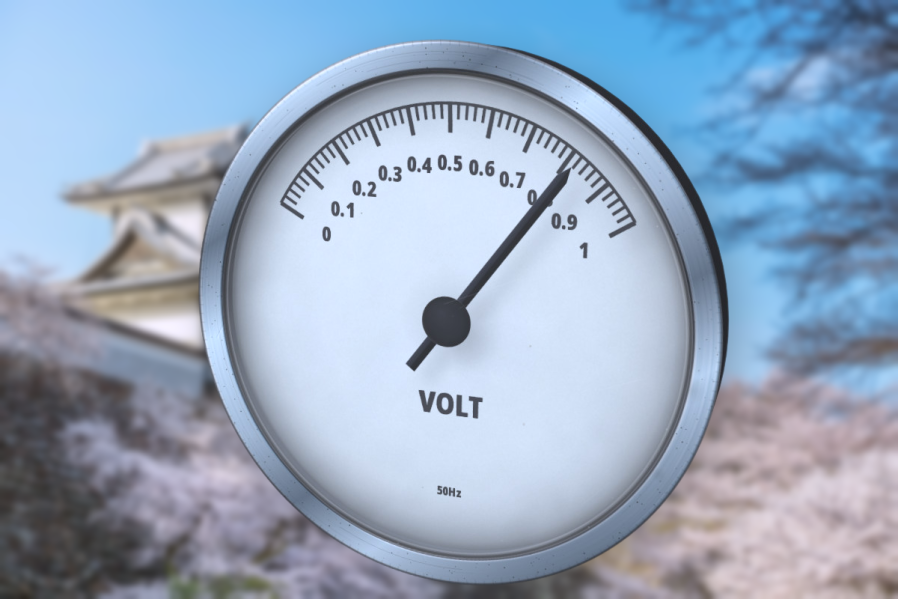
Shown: V 0.82
